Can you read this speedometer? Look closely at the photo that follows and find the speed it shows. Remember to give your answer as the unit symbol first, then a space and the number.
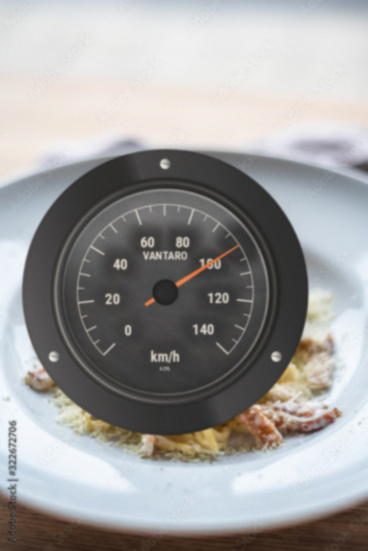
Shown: km/h 100
